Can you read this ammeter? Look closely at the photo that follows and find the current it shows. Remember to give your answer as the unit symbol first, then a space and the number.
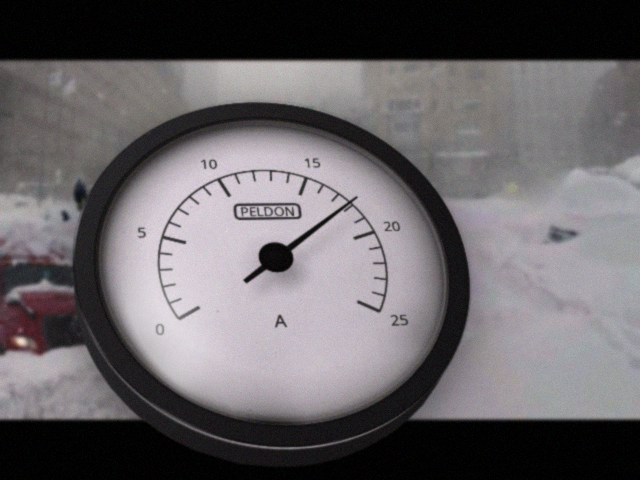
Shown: A 18
